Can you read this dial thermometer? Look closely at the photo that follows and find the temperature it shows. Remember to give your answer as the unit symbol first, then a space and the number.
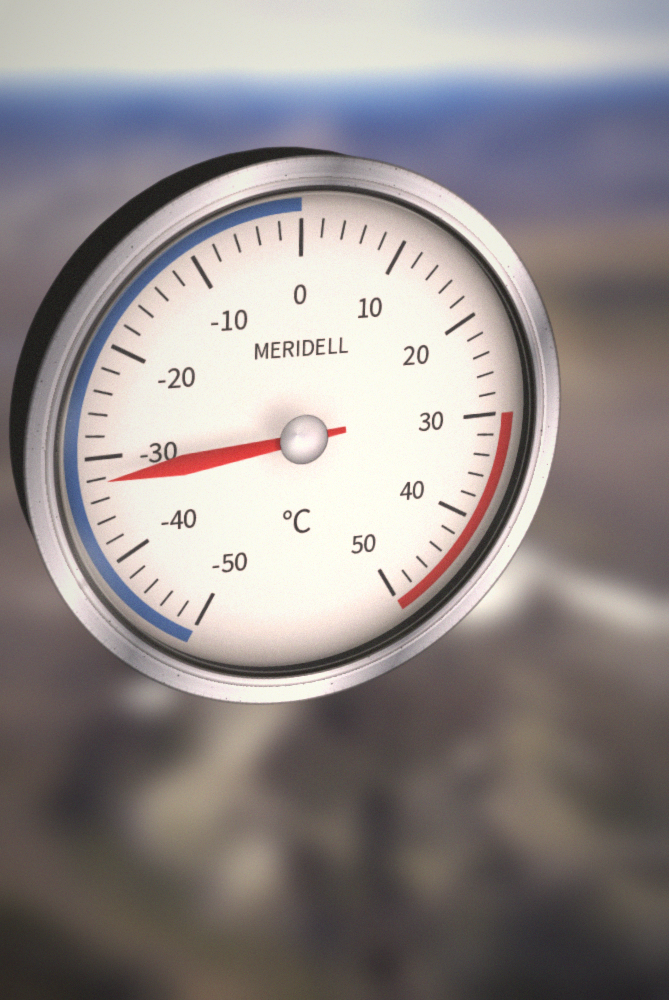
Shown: °C -32
